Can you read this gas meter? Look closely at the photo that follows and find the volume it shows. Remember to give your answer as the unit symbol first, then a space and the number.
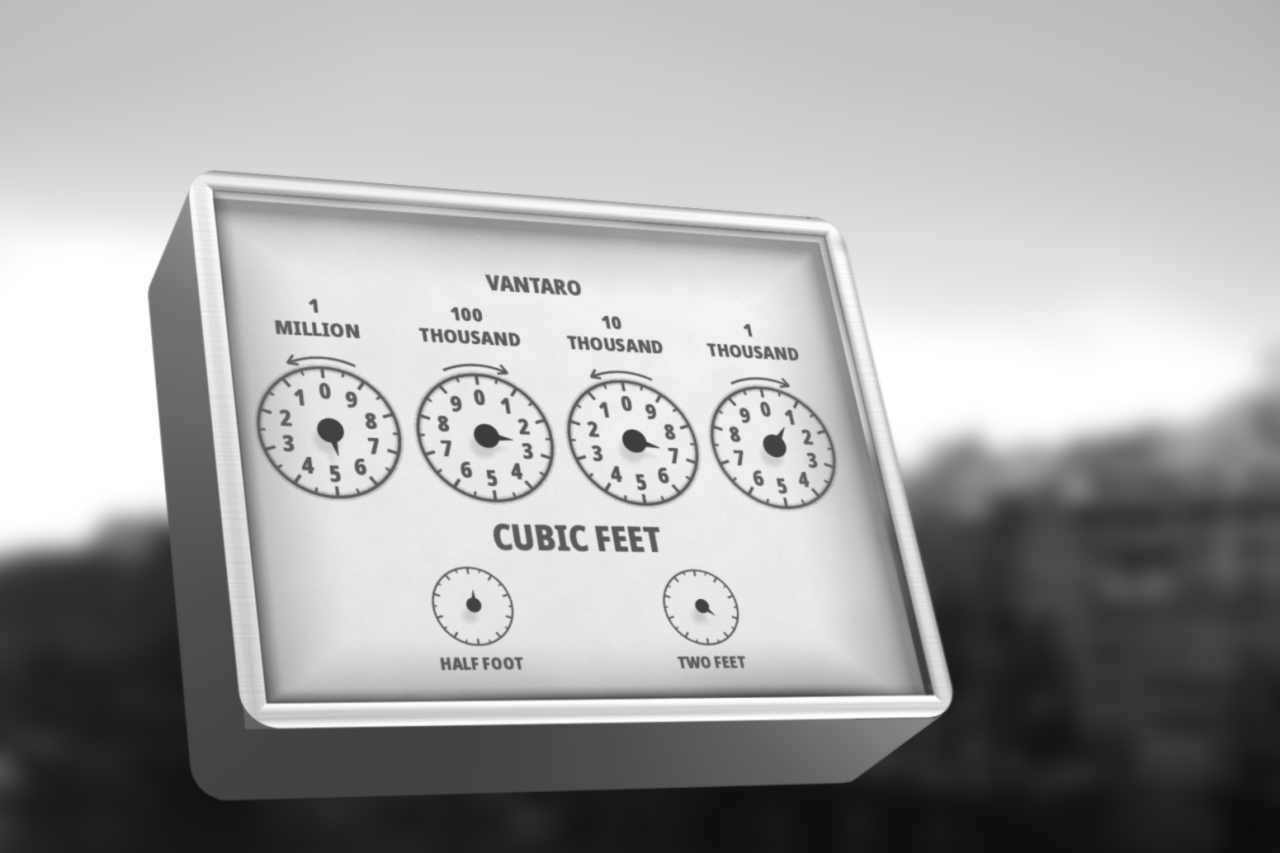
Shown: ft³ 527100
